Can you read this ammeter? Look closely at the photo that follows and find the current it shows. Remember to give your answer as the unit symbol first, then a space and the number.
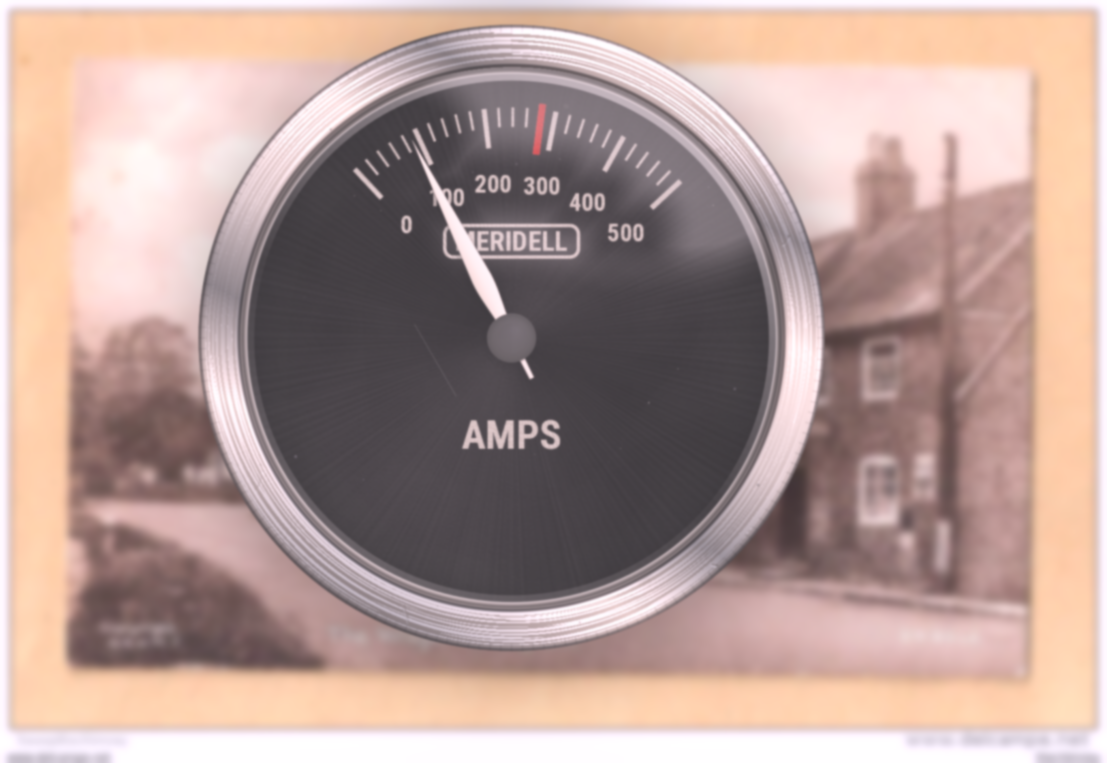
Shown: A 90
